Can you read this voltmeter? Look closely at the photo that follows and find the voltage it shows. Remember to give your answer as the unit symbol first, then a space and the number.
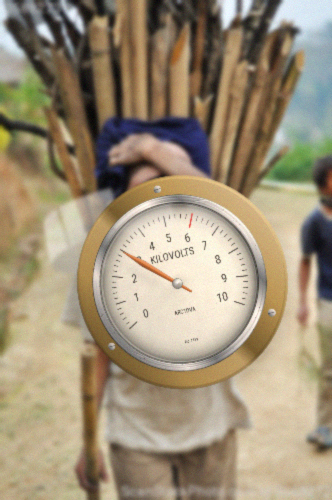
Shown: kV 3
